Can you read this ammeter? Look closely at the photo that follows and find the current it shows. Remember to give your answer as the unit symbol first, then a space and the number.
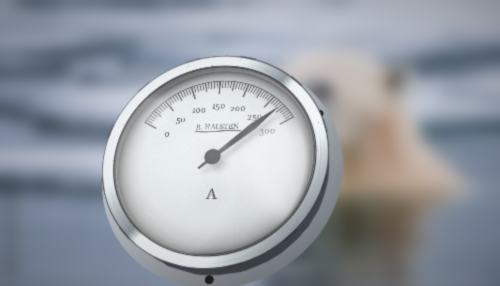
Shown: A 275
